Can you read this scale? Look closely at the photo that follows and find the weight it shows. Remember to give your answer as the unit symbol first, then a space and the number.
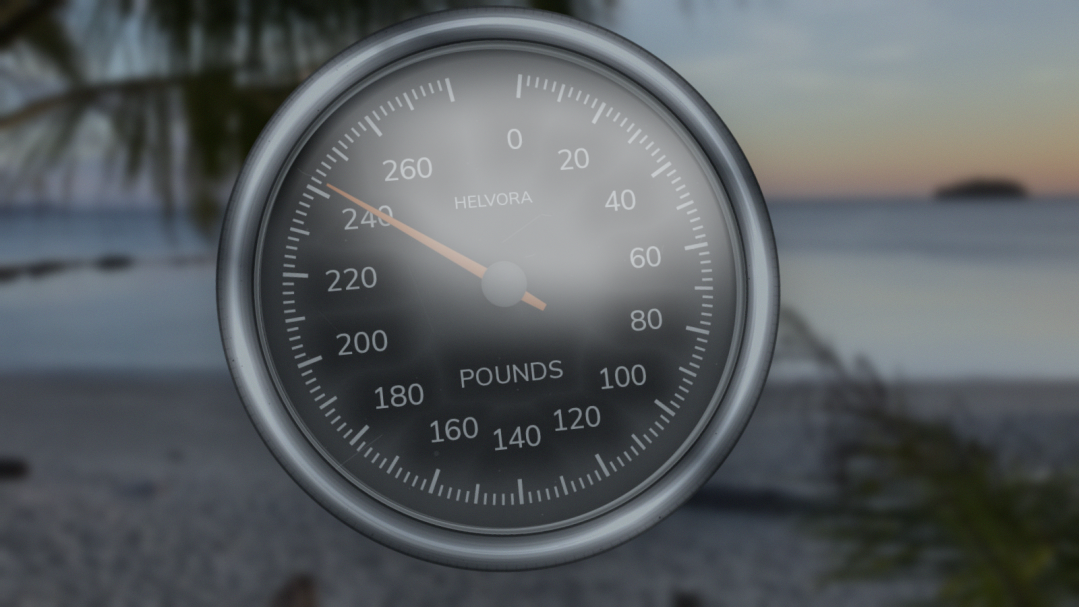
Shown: lb 242
